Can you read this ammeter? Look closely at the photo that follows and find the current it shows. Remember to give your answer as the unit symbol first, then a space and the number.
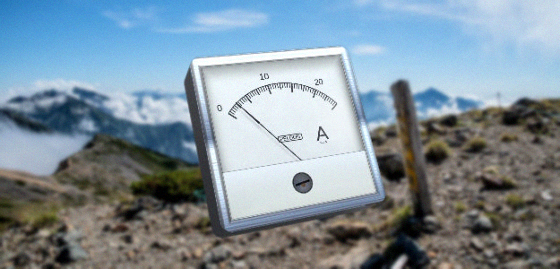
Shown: A 2.5
